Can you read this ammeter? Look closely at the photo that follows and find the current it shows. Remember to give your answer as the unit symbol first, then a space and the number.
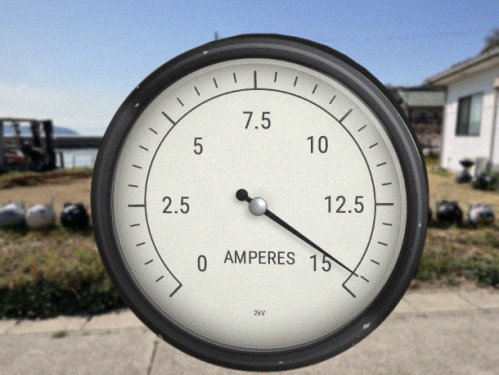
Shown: A 14.5
